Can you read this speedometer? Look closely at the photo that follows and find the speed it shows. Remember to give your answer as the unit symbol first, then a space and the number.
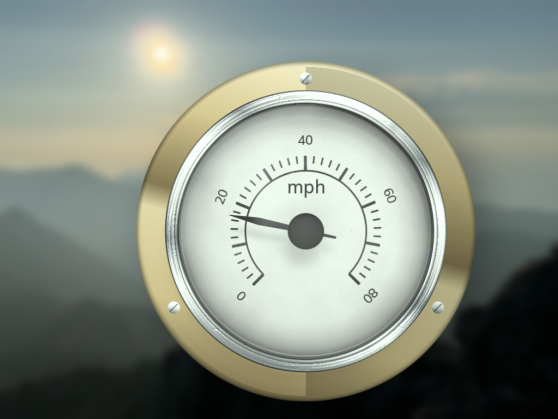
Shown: mph 17
